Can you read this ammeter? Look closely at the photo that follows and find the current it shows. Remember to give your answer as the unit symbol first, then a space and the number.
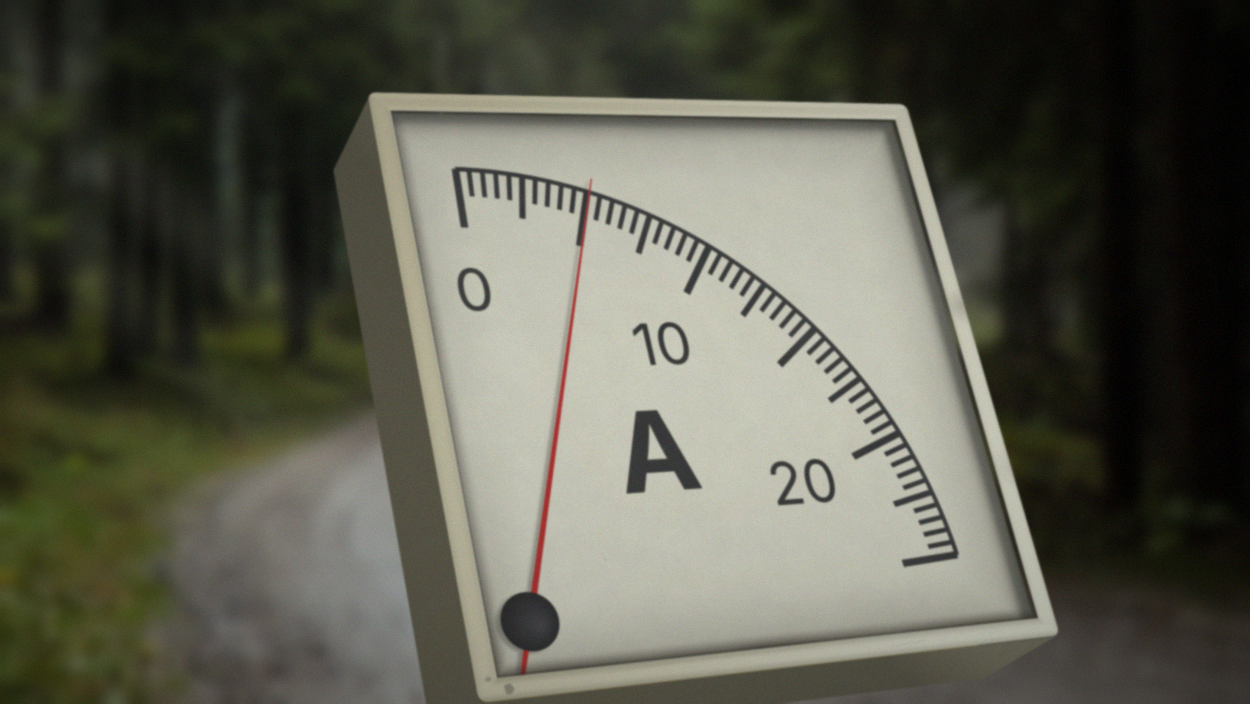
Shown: A 5
